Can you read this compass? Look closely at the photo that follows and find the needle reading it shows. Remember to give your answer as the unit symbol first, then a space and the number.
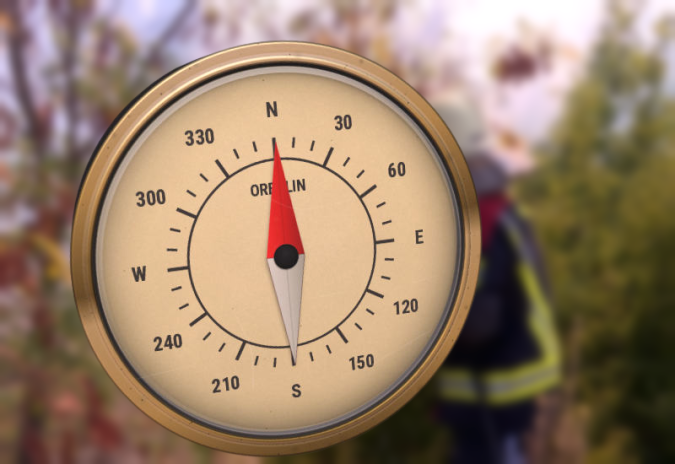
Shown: ° 0
